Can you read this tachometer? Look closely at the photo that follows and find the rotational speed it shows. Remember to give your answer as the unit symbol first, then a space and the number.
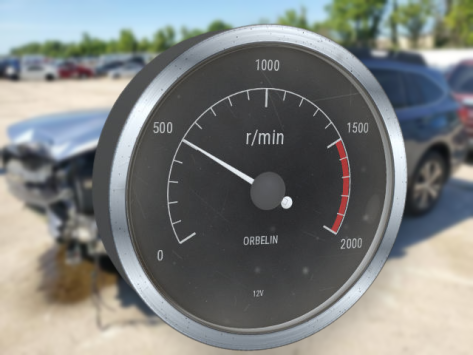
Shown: rpm 500
